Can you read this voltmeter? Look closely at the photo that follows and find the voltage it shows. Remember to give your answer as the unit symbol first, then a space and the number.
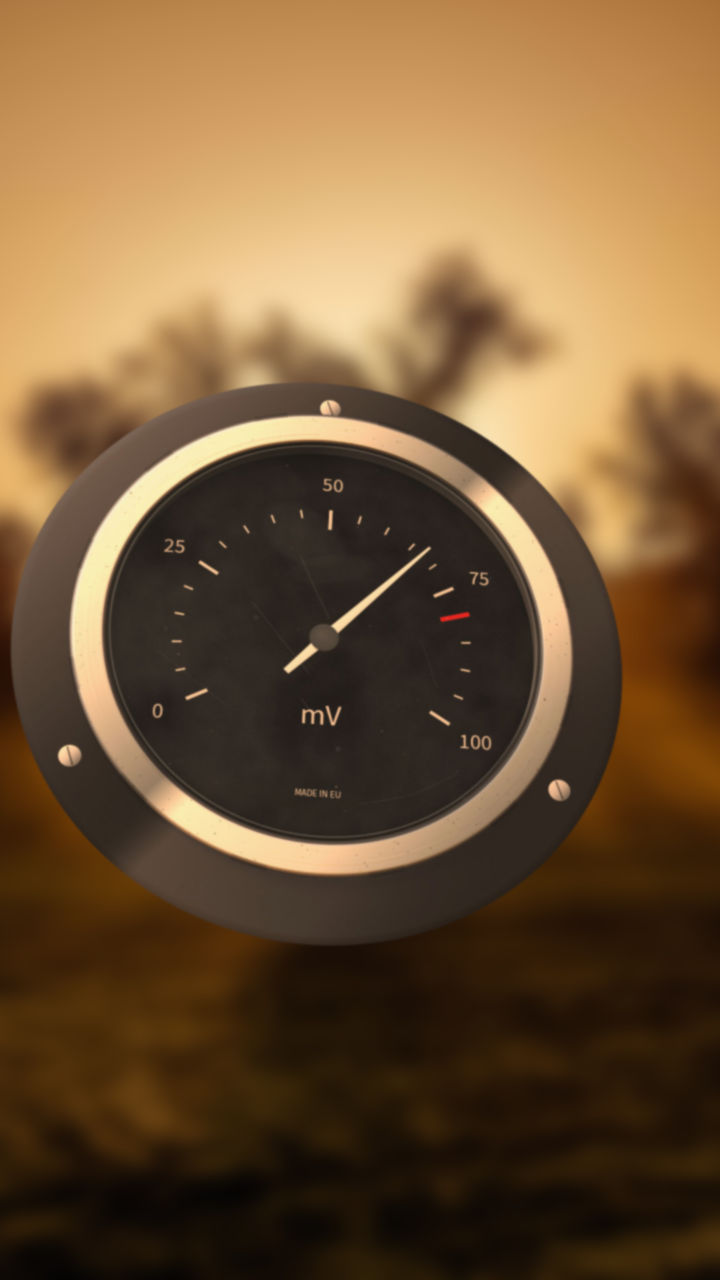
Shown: mV 67.5
